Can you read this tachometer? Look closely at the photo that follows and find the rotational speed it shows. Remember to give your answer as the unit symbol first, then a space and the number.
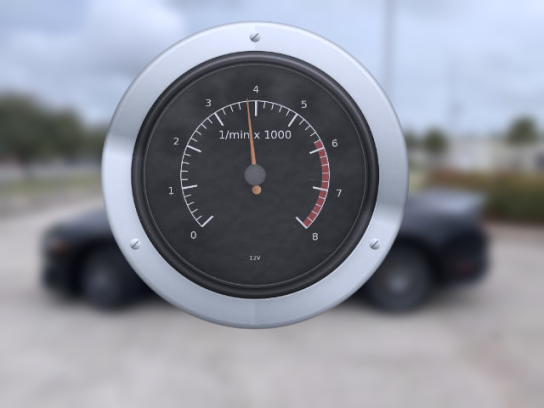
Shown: rpm 3800
